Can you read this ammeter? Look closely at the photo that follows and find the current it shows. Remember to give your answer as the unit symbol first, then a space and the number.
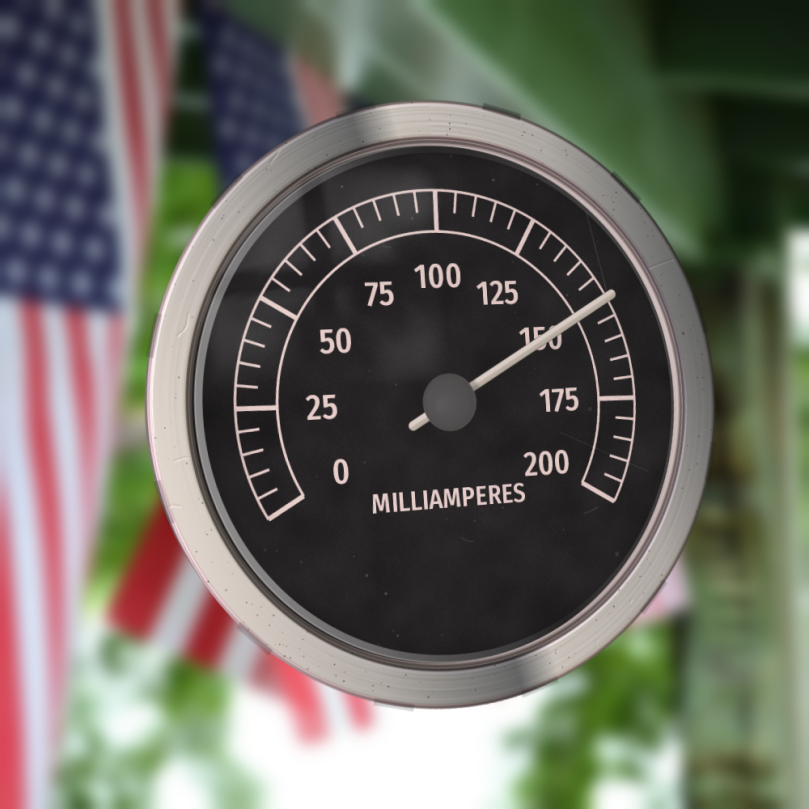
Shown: mA 150
